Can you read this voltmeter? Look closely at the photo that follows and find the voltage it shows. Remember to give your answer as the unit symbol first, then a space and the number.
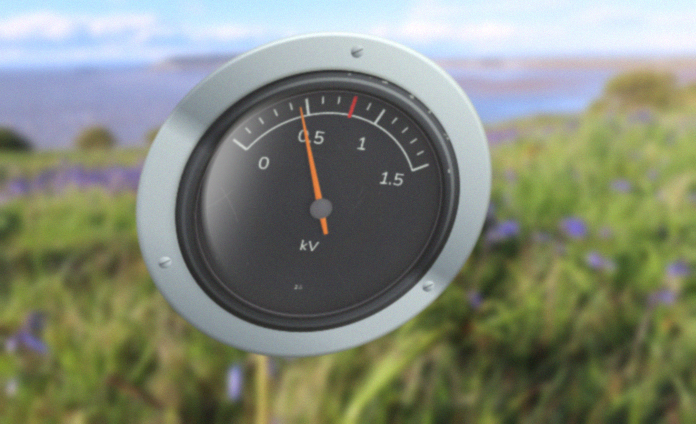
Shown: kV 0.45
